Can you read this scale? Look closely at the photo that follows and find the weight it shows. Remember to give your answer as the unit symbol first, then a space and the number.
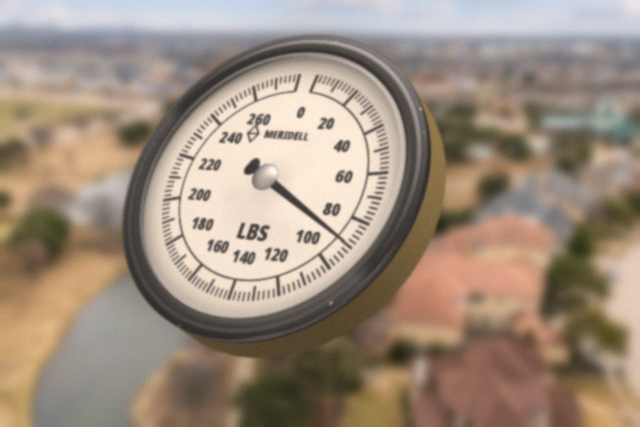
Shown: lb 90
